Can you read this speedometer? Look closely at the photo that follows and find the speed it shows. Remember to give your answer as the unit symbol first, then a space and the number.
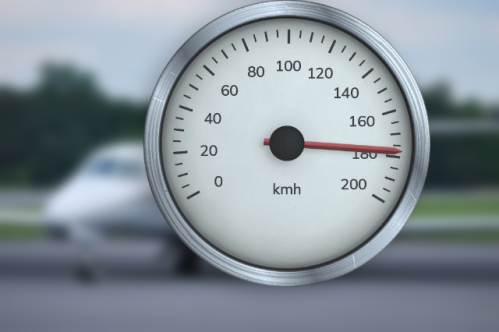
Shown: km/h 177.5
